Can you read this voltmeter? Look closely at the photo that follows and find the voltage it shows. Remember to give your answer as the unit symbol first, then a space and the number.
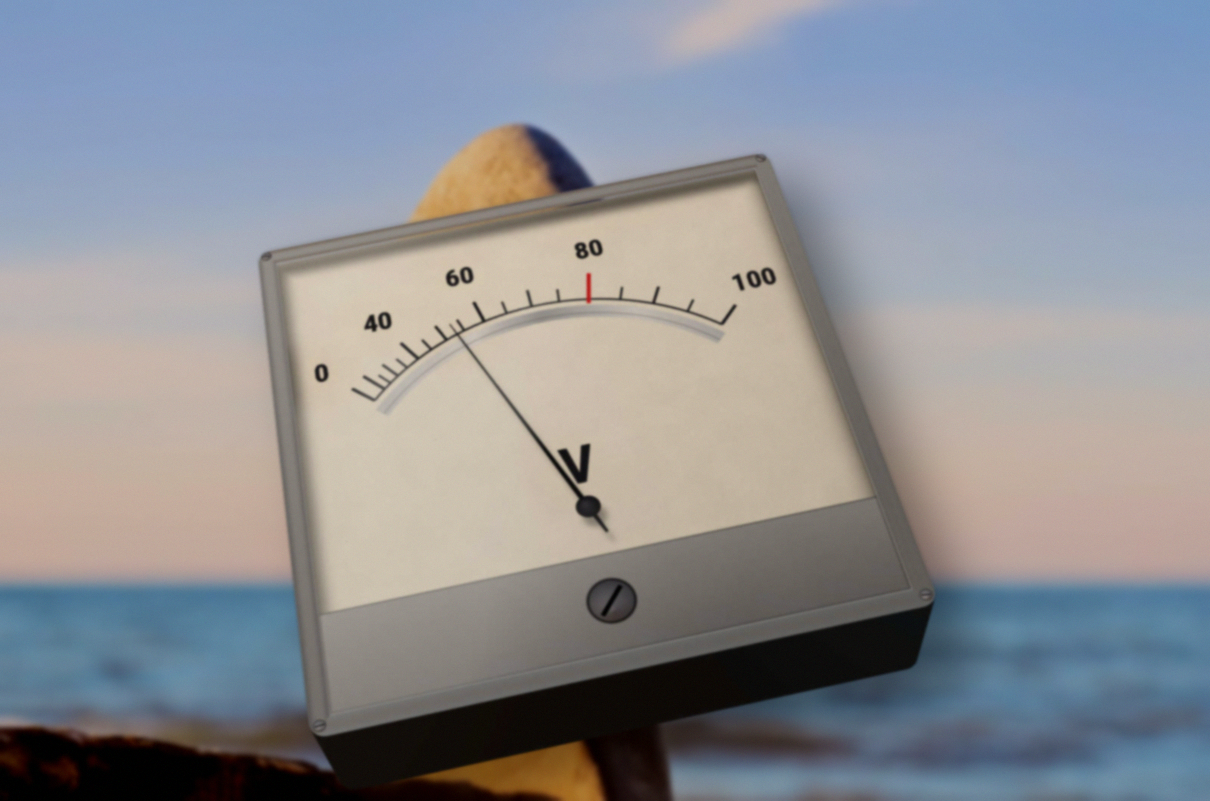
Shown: V 52.5
